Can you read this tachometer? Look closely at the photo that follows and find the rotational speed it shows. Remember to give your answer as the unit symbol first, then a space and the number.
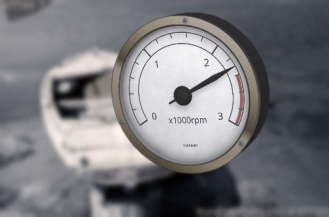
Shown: rpm 2300
